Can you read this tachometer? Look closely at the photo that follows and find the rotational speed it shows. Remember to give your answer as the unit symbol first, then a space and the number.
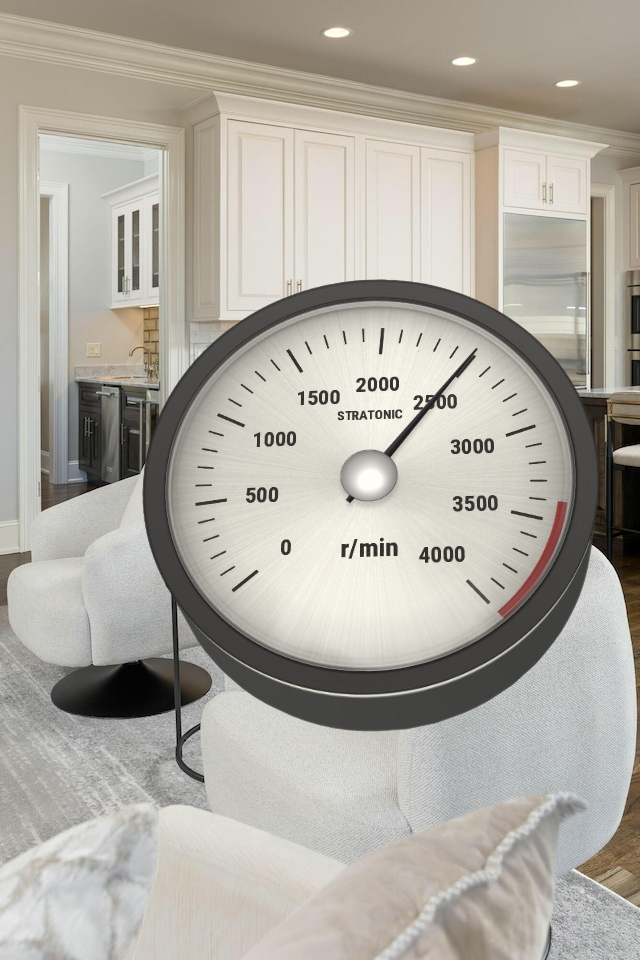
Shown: rpm 2500
